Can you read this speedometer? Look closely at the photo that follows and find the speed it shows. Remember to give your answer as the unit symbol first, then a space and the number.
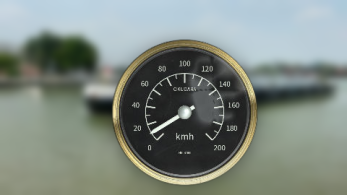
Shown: km/h 10
